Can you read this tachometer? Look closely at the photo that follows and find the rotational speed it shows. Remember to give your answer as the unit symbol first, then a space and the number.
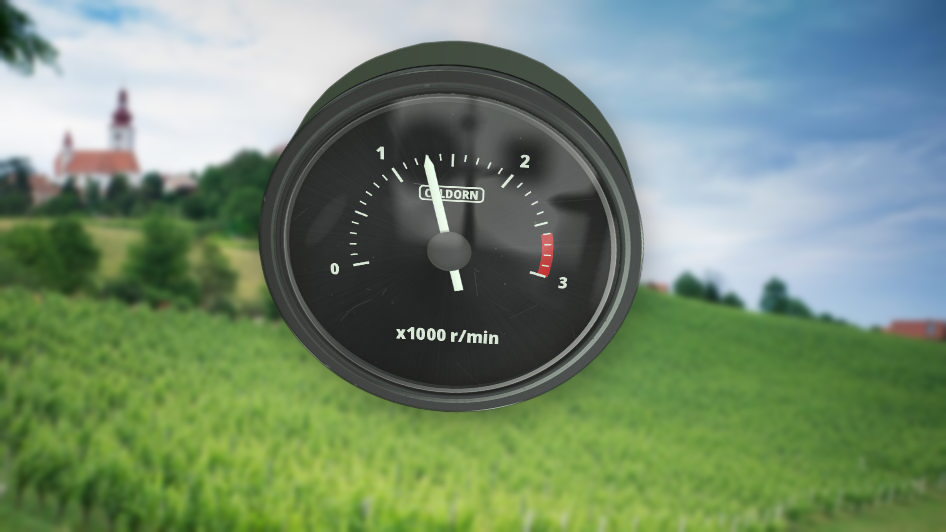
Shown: rpm 1300
